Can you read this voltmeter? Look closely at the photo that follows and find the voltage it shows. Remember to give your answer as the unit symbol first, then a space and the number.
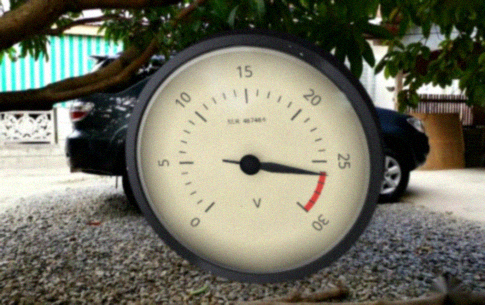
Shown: V 26
